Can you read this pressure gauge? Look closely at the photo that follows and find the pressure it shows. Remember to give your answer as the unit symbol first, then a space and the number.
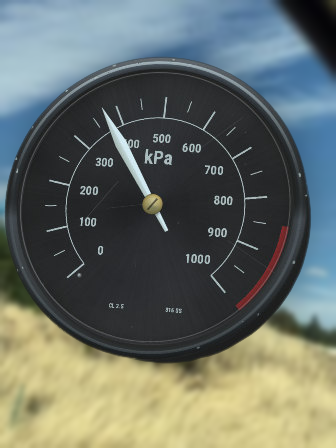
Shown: kPa 375
